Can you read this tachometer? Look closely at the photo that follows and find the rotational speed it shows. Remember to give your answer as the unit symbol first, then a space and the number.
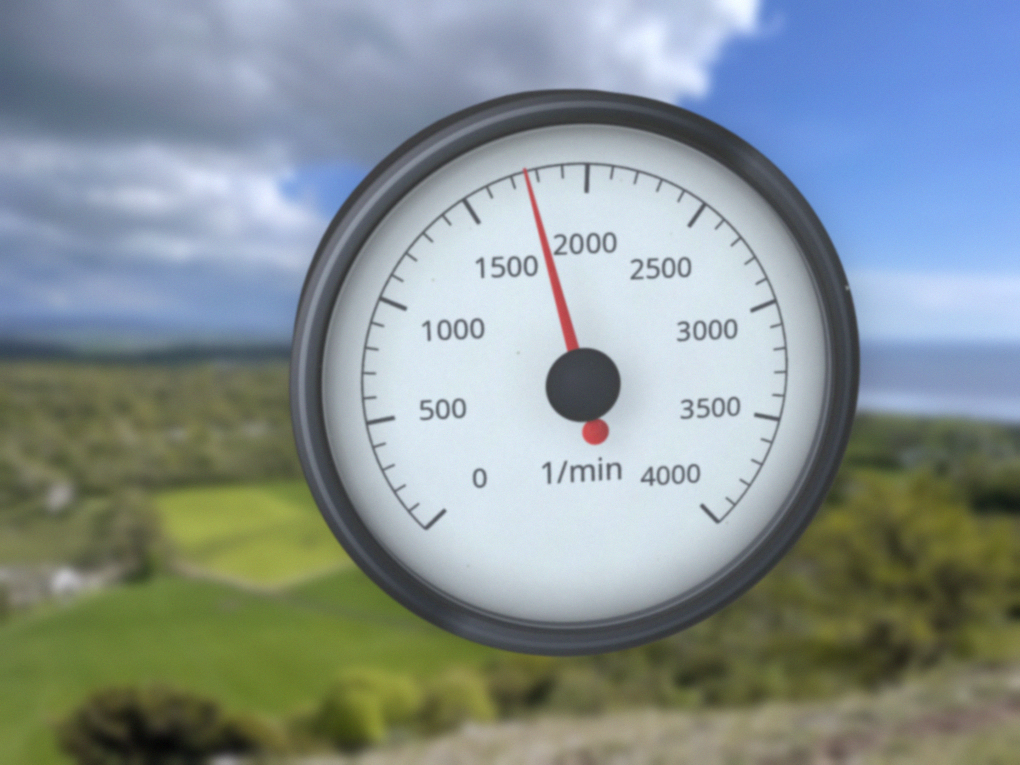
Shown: rpm 1750
